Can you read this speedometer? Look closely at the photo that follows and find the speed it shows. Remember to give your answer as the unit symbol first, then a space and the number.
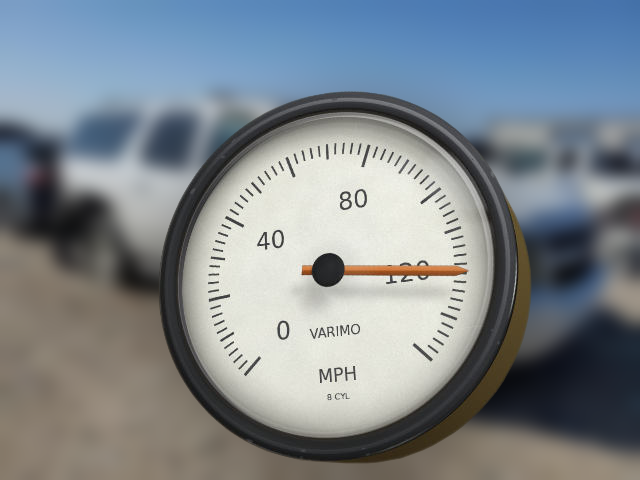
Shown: mph 120
